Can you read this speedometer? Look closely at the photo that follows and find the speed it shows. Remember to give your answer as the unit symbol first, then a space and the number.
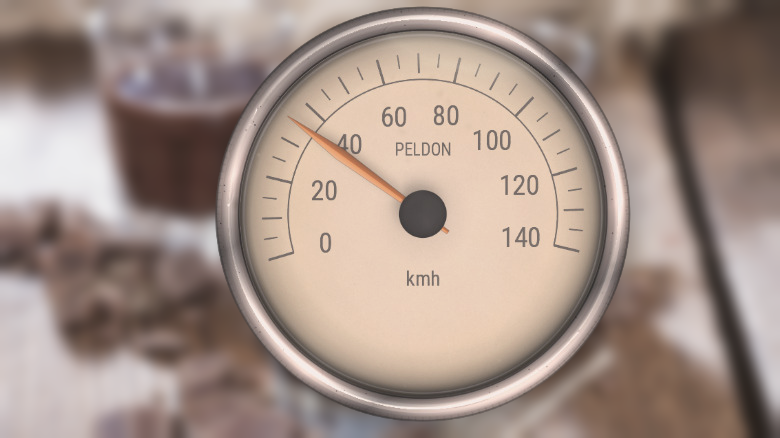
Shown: km/h 35
